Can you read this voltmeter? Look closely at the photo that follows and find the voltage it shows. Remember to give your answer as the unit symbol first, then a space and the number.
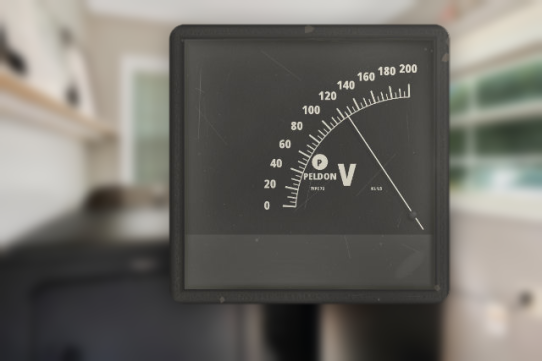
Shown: V 125
